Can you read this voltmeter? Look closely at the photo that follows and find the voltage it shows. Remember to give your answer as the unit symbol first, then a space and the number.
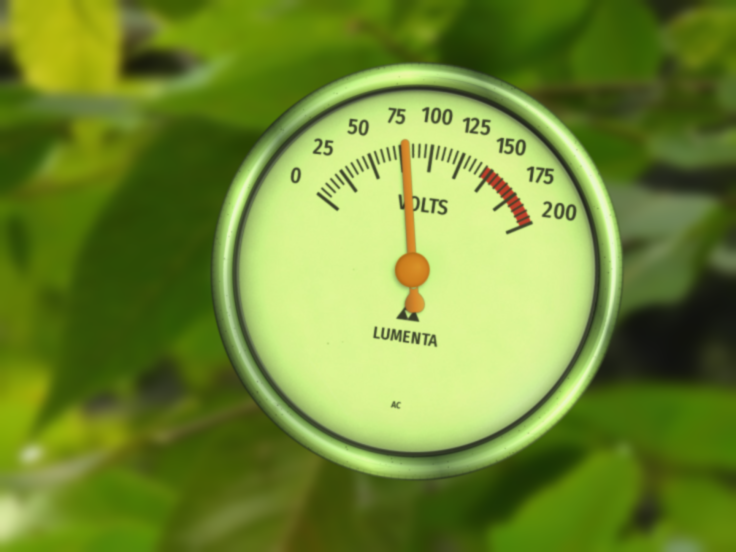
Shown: V 80
